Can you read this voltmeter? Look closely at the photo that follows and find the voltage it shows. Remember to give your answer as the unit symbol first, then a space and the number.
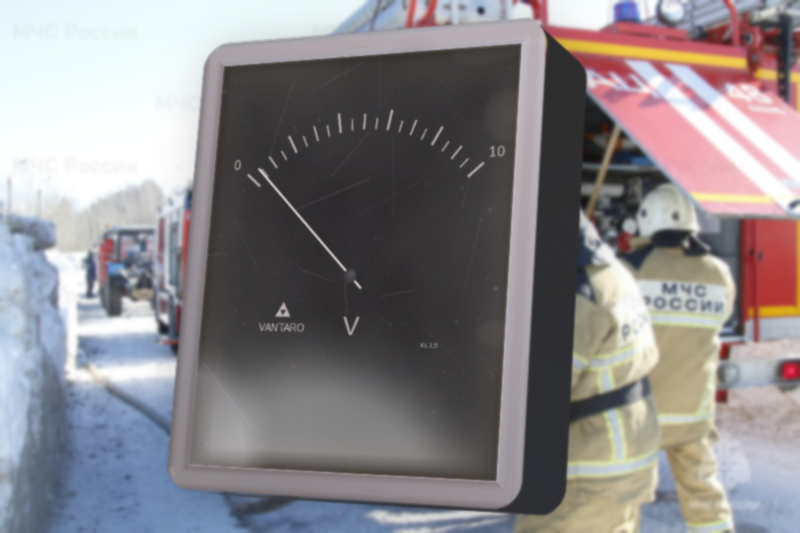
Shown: V 0.5
